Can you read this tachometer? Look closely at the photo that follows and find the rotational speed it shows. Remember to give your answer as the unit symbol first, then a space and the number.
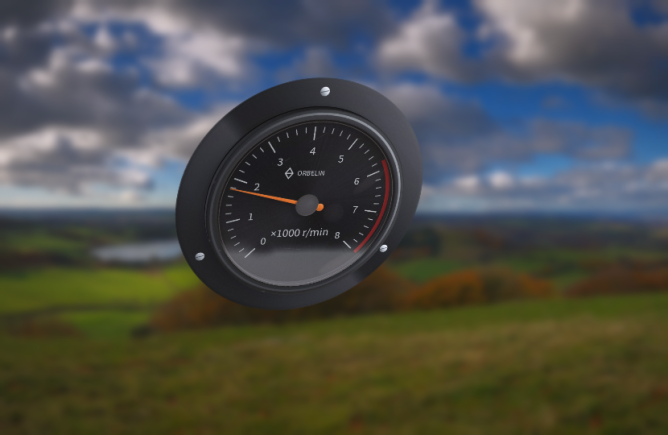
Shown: rpm 1800
